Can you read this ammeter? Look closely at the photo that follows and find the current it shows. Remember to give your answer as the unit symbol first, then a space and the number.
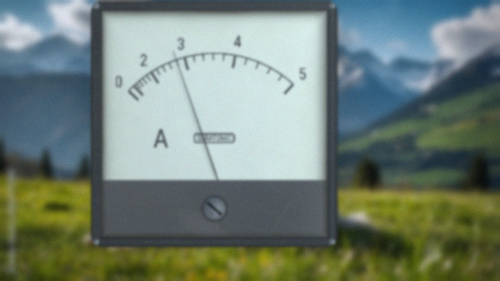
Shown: A 2.8
